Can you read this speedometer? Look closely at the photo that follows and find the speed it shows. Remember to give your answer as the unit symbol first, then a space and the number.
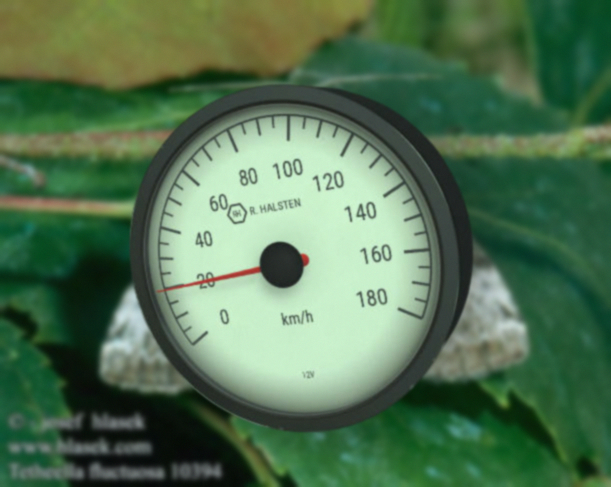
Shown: km/h 20
